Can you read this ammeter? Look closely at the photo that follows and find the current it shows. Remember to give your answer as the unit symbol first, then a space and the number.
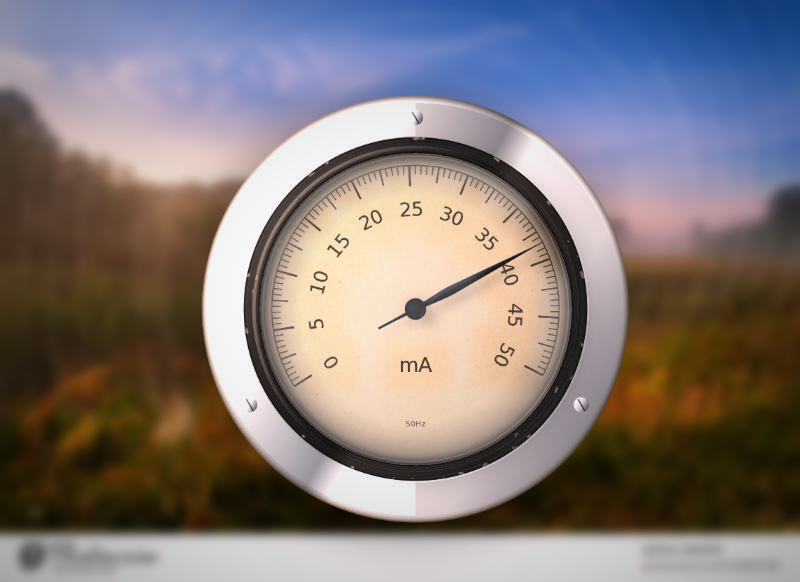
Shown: mA 38.5
